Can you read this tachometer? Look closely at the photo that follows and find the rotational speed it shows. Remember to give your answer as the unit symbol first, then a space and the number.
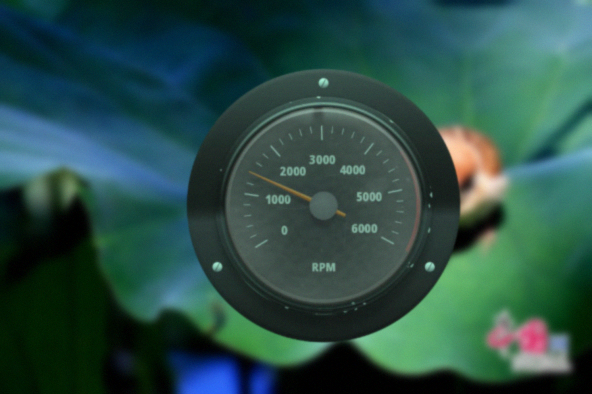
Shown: rpm 1400
